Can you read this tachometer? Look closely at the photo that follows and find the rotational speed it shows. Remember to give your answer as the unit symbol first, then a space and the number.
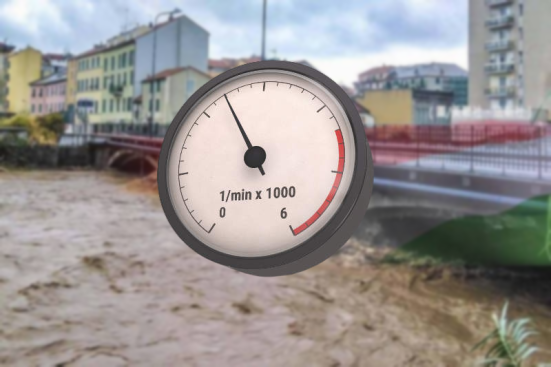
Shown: rpm 2400
